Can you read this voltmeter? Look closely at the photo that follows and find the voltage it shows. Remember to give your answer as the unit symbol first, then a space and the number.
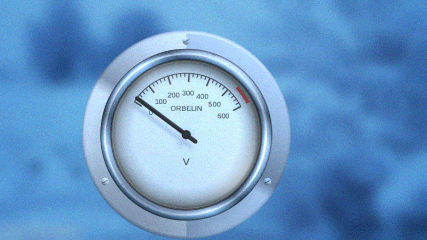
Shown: V 20
